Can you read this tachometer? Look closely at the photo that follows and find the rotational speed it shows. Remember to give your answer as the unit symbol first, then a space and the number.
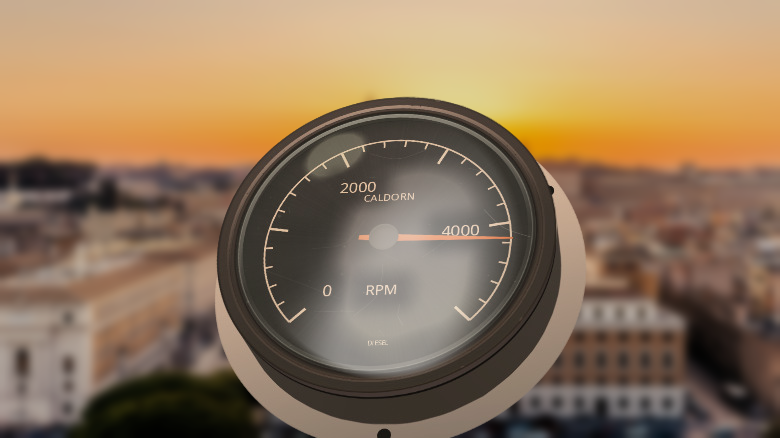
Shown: rpm 4200
